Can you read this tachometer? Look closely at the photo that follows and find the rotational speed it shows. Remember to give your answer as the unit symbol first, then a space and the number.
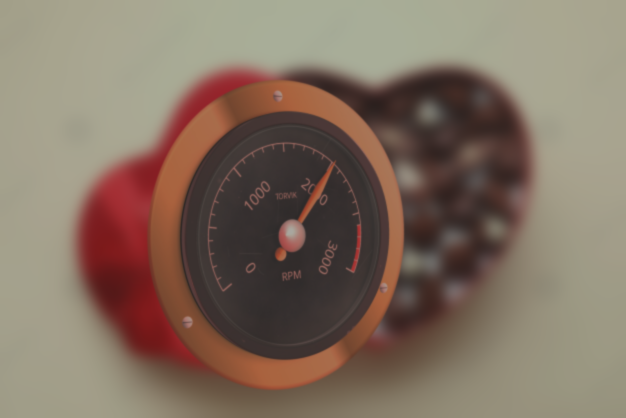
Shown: rpm 2000
